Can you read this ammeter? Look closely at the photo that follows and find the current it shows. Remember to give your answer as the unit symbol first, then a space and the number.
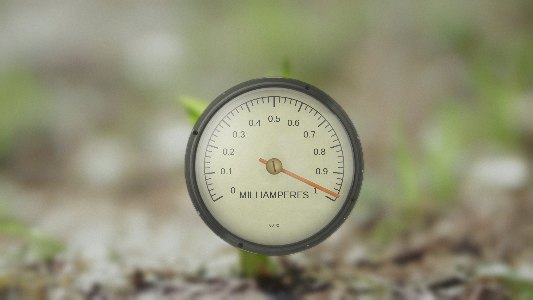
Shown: mA 0.98
